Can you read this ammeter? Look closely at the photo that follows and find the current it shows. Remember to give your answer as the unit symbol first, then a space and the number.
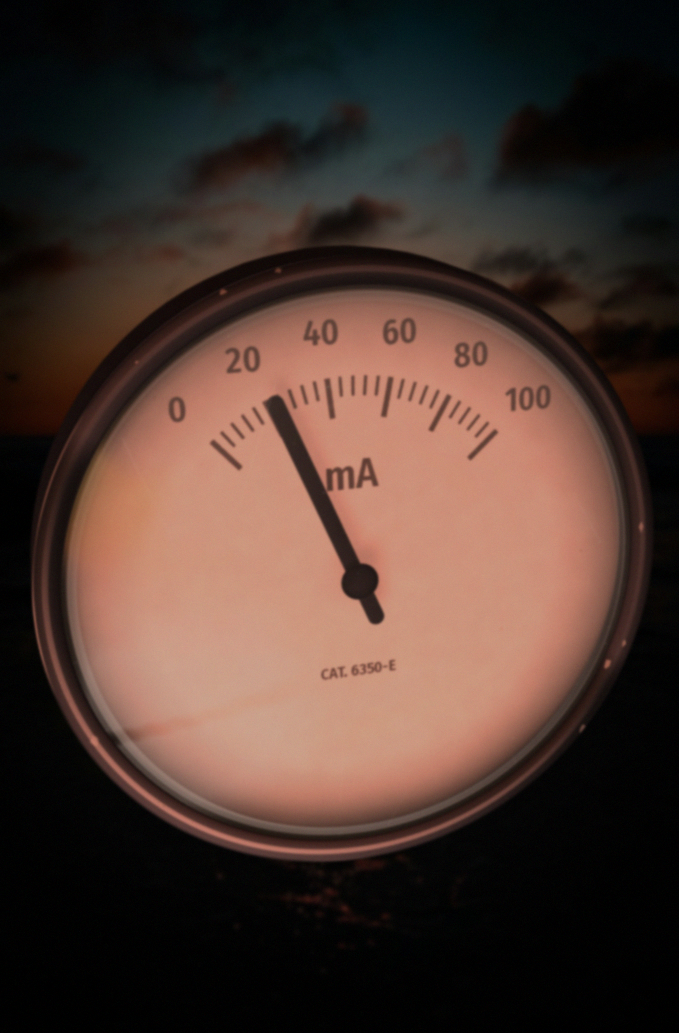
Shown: mA 22
